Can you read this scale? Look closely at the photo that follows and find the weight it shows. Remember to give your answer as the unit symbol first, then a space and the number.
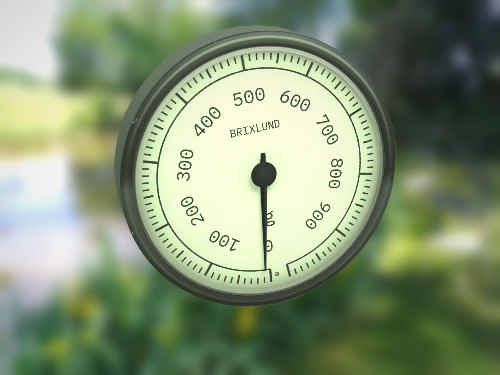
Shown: g 10
